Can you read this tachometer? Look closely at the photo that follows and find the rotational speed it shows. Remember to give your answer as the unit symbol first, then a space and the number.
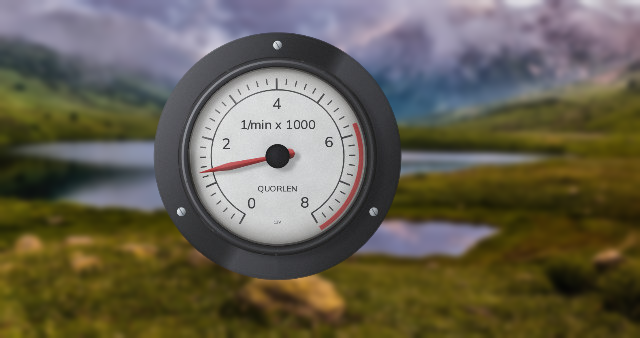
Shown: rpm 1300
